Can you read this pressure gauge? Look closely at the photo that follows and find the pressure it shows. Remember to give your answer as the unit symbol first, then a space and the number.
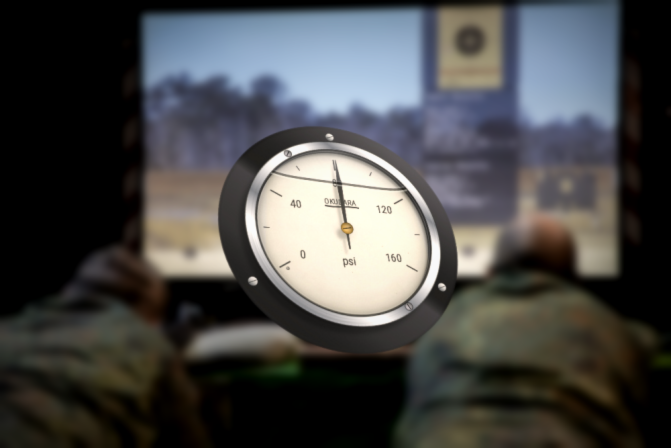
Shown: psi 80
